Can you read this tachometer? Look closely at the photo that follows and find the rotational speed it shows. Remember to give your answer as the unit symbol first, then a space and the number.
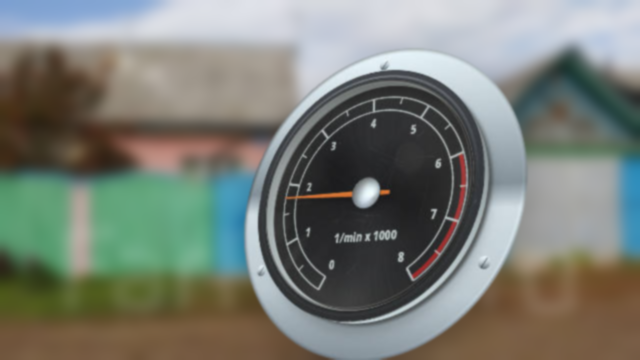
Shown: rpm 1750
